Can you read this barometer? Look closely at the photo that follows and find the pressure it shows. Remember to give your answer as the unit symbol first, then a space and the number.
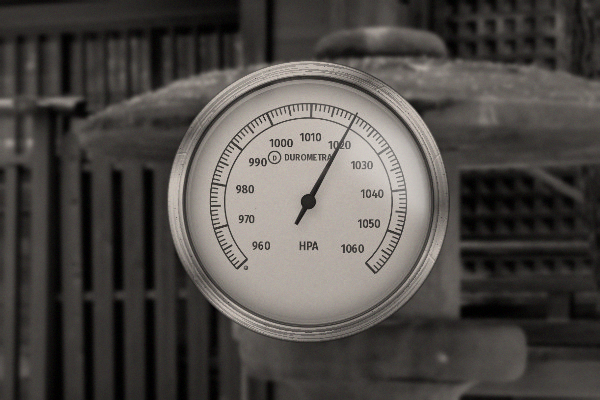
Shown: hPa 1020
